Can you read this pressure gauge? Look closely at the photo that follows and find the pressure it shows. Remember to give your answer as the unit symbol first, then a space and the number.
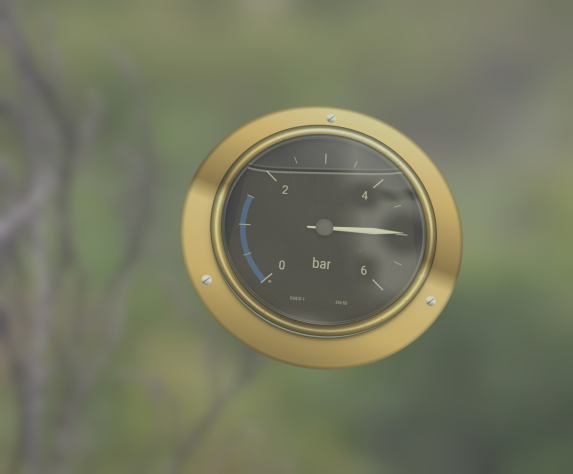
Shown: bar 5
